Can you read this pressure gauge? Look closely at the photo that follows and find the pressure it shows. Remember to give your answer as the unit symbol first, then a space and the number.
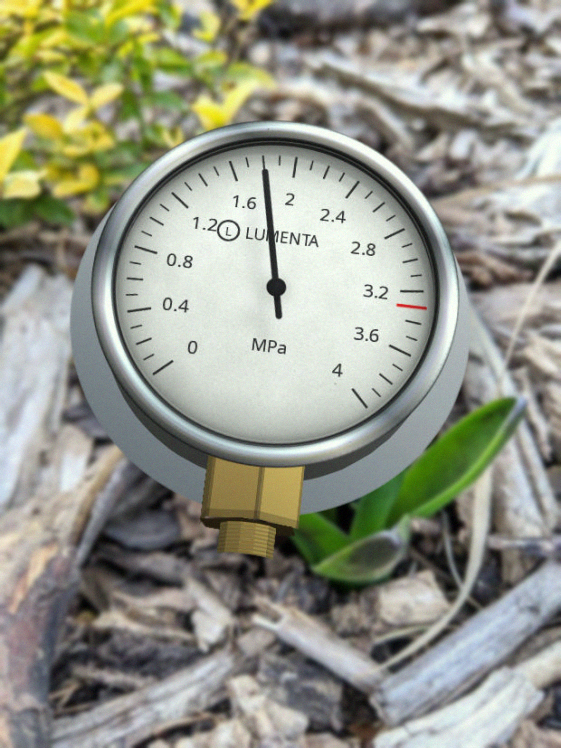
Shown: MPa 1.8
